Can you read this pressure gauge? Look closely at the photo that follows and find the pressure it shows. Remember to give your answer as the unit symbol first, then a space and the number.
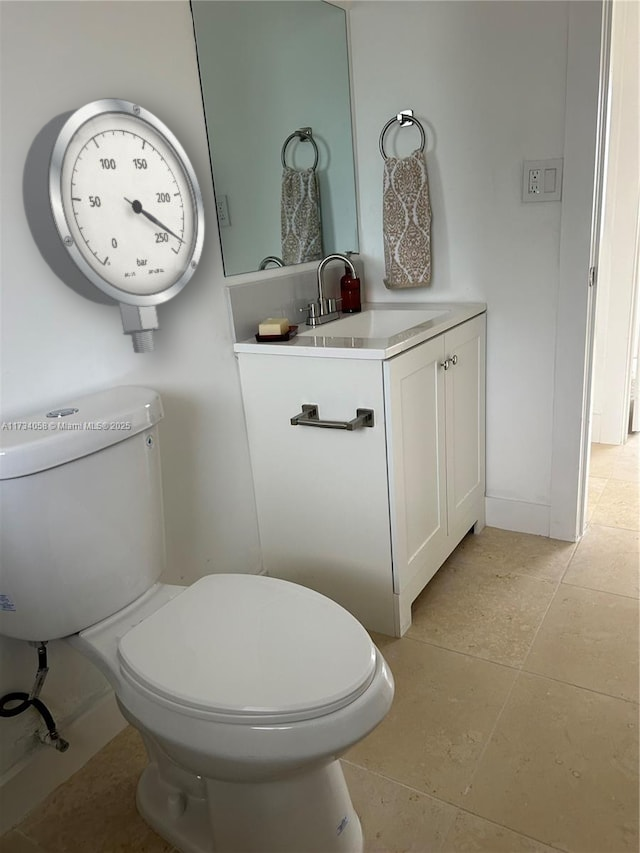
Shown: bar 240
